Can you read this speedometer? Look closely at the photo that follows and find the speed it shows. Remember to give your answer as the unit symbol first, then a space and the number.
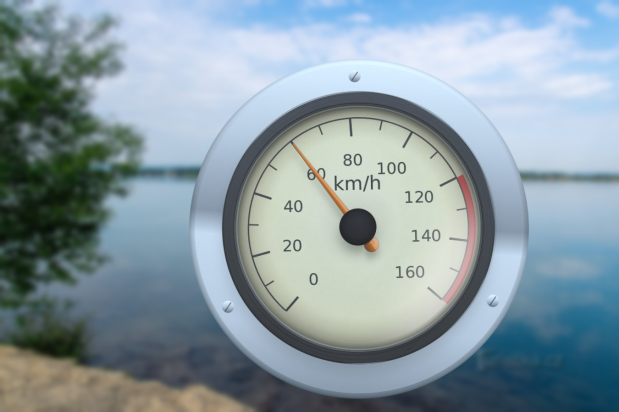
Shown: km/h 60
